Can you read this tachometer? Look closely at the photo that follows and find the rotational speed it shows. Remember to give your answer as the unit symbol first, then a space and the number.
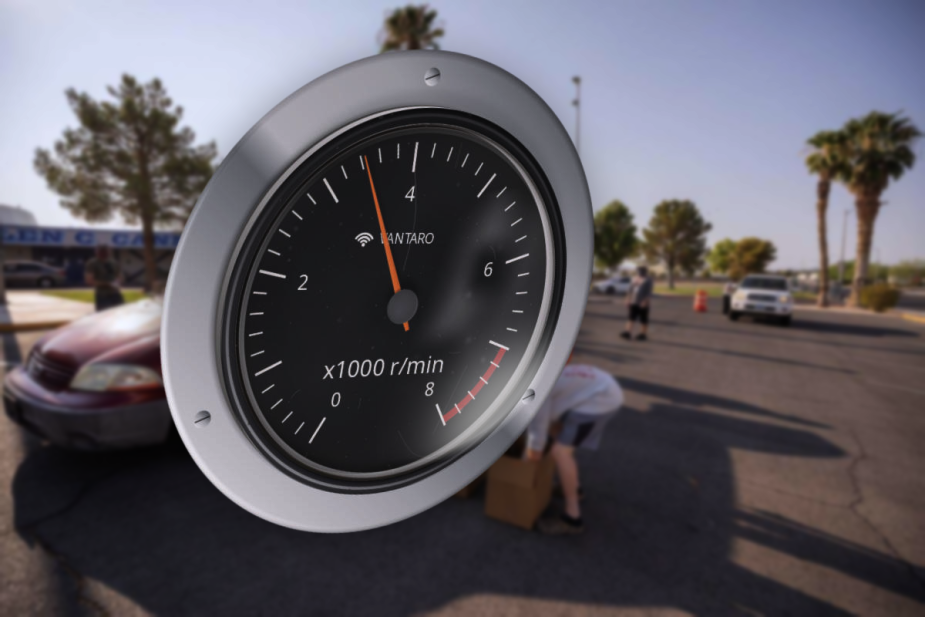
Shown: rpm 3400
